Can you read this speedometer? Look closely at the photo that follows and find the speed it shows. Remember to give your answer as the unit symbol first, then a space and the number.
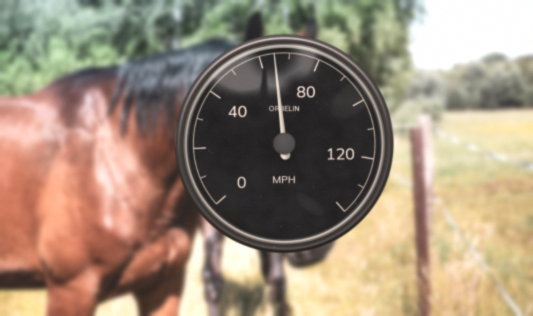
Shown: mph 65
